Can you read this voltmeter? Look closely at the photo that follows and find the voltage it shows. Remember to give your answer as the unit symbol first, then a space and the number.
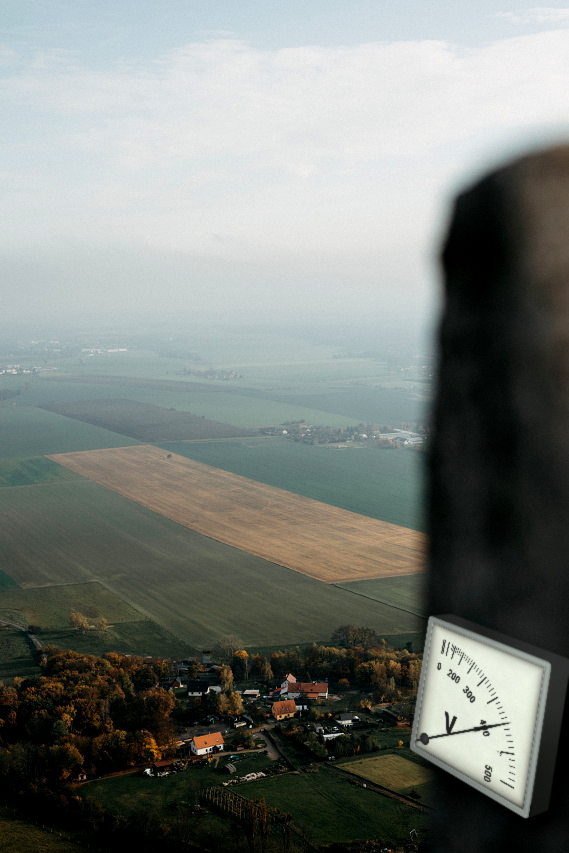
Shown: V 400
